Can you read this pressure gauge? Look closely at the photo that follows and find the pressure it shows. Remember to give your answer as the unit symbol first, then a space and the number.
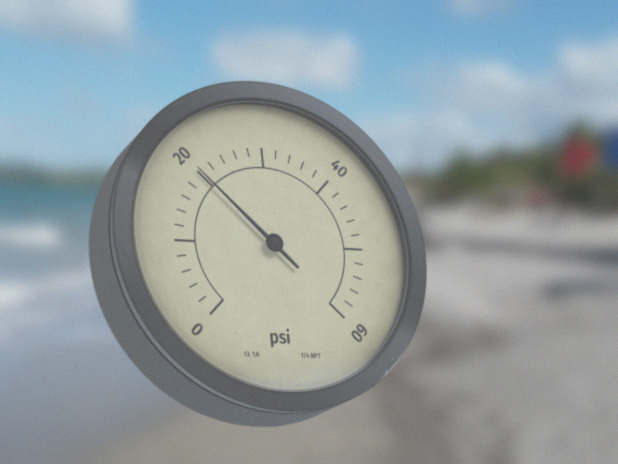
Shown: psi 20
